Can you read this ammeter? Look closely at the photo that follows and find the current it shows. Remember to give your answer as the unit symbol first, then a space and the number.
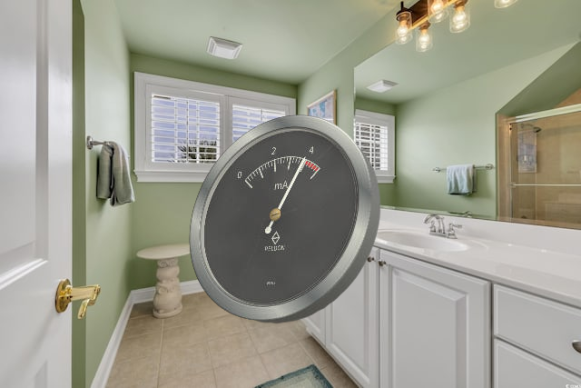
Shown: mA 4
